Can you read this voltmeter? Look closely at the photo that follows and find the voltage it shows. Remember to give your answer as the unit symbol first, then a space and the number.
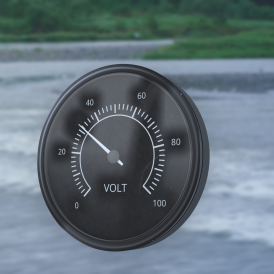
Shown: V 32
